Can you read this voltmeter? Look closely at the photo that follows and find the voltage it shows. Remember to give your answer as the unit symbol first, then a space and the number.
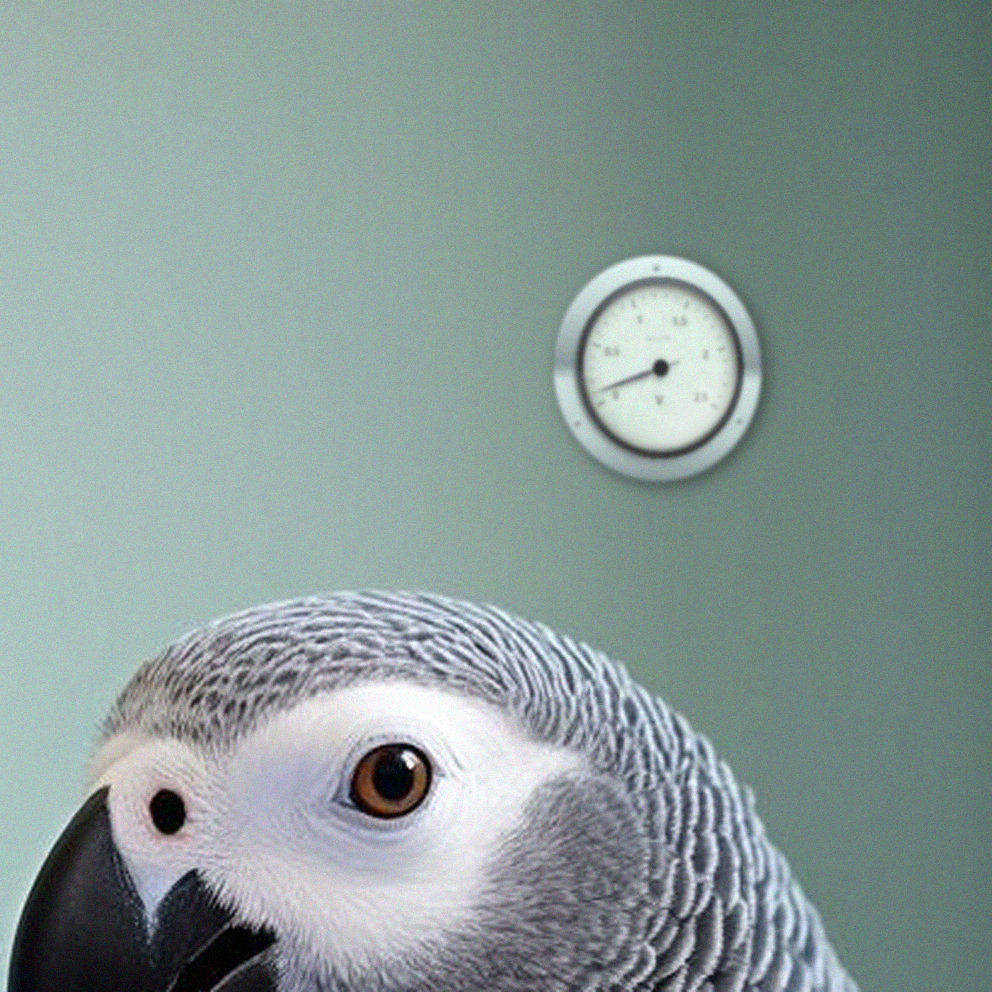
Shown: V 0.1
